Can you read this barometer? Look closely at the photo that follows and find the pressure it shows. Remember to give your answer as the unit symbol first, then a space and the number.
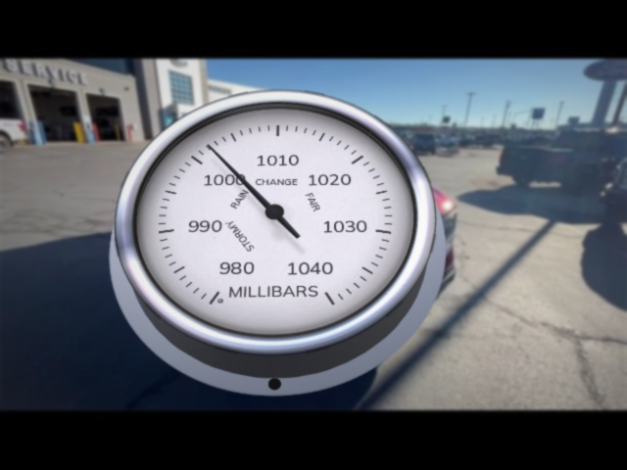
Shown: mbar 1002
